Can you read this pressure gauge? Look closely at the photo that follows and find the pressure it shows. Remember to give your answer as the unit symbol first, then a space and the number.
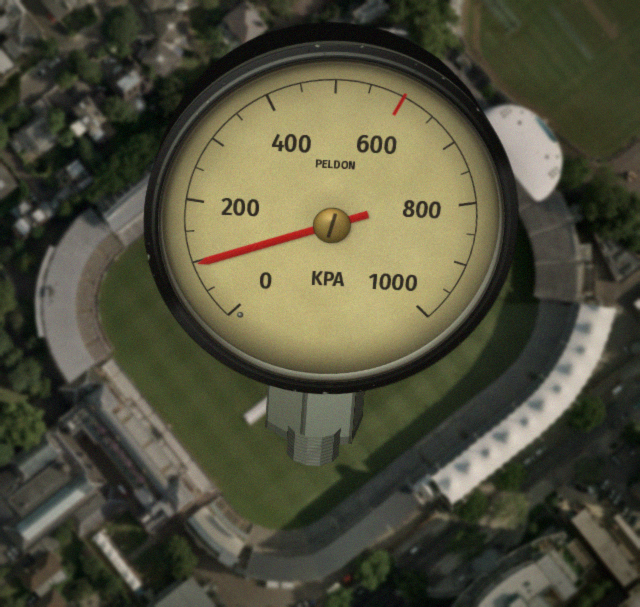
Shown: kPa 100
